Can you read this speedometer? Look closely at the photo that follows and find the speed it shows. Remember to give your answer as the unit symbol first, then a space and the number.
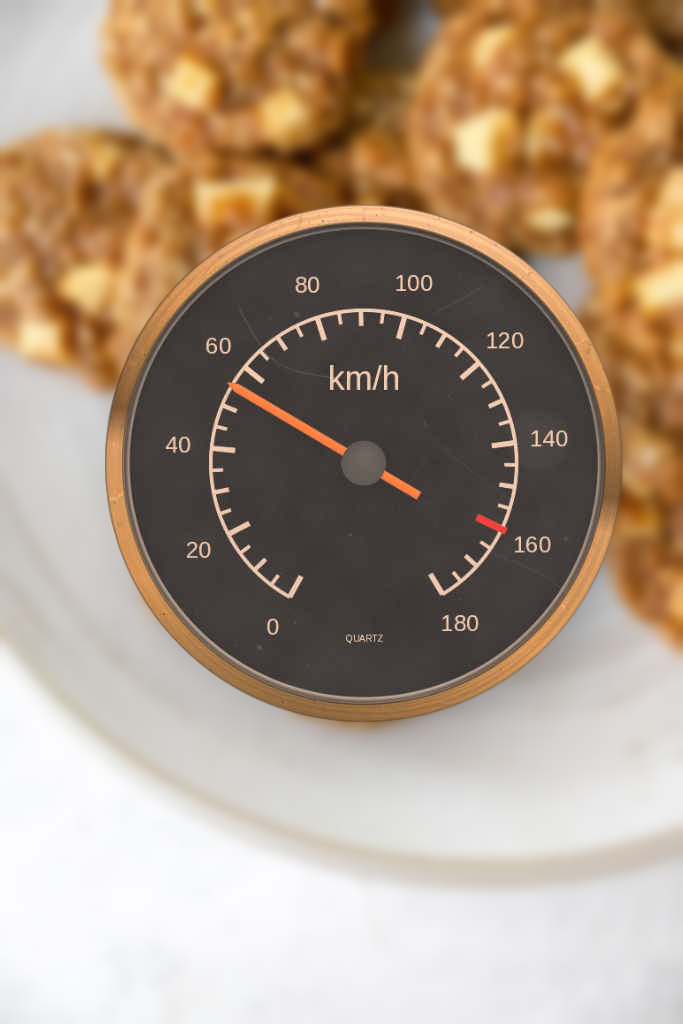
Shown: km/h 55
